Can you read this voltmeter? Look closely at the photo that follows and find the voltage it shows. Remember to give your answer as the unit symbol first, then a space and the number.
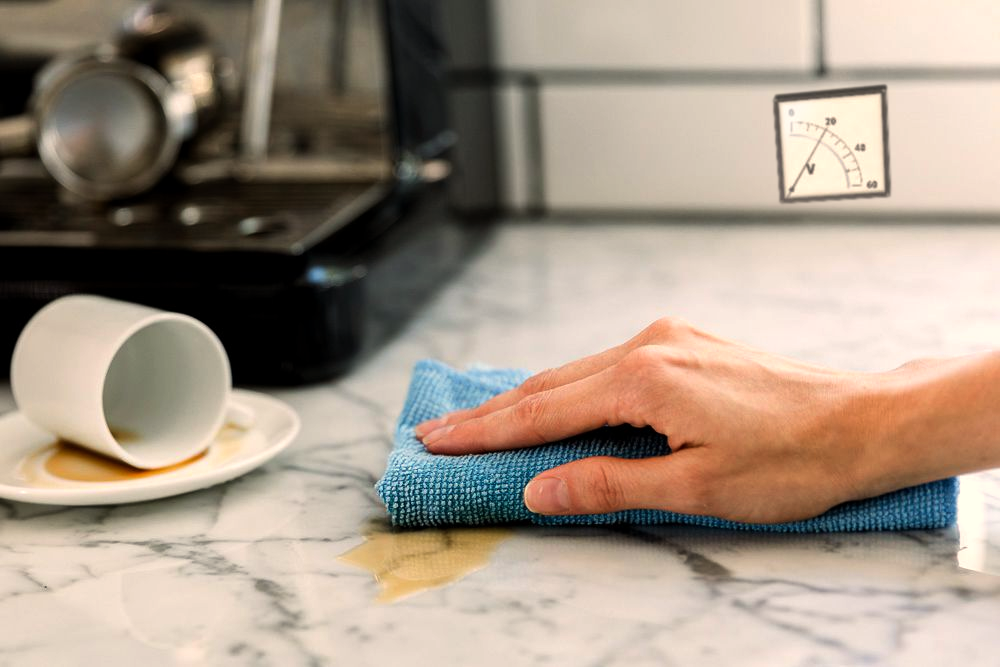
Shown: V 20
